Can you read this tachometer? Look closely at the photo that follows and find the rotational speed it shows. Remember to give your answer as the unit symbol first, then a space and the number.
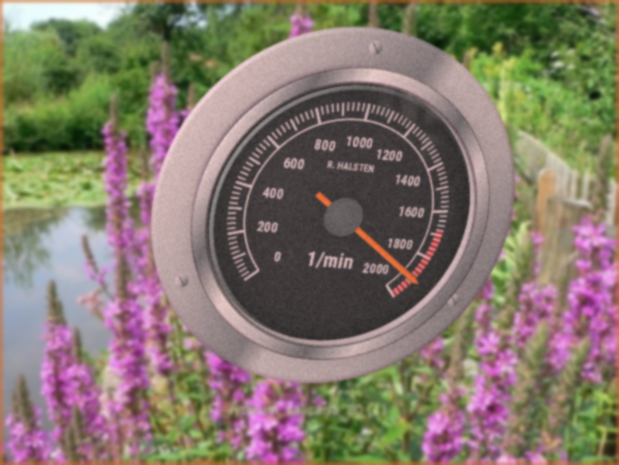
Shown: rpm 1900
